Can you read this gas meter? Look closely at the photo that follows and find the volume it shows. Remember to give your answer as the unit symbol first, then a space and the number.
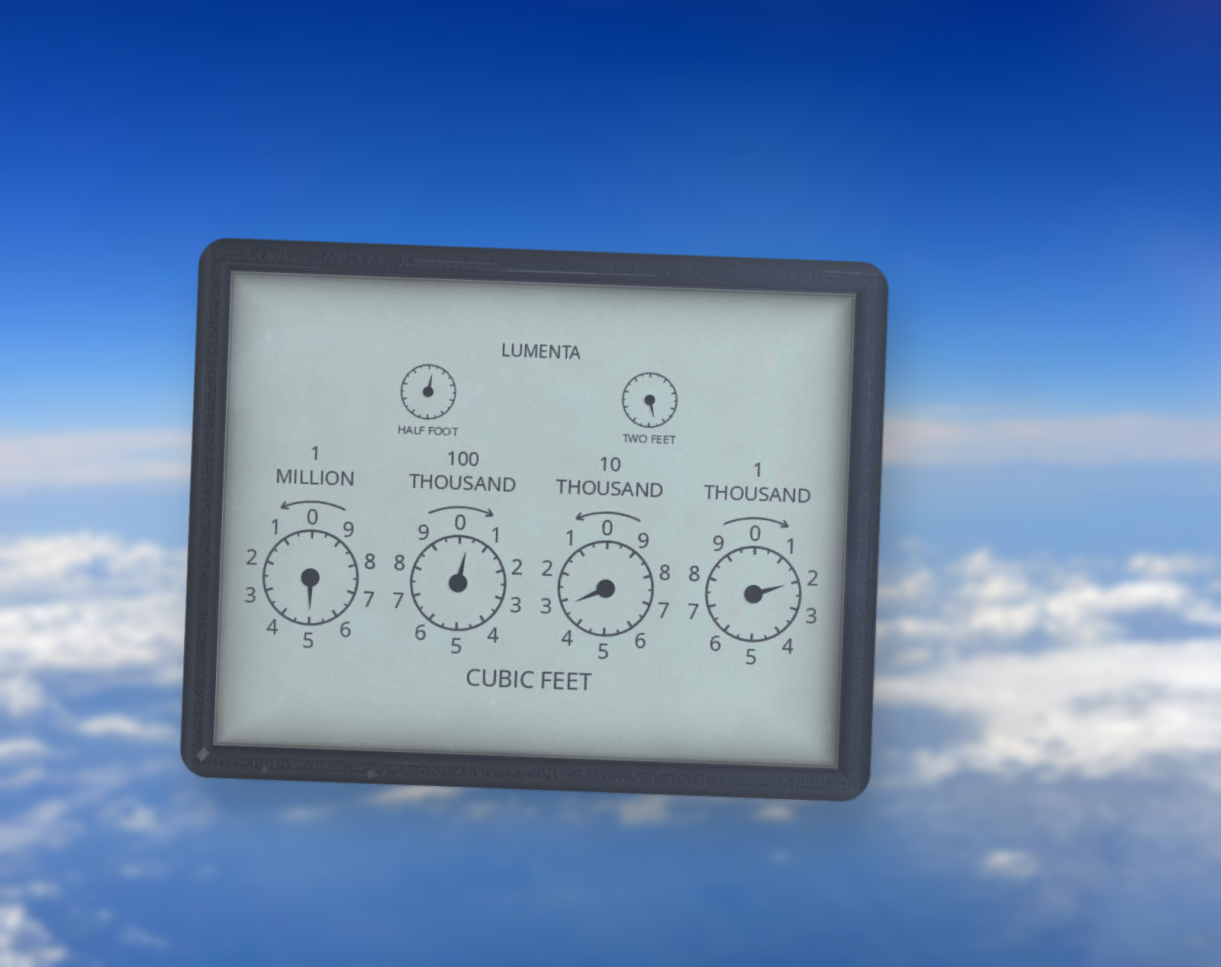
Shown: ft³ 503200
